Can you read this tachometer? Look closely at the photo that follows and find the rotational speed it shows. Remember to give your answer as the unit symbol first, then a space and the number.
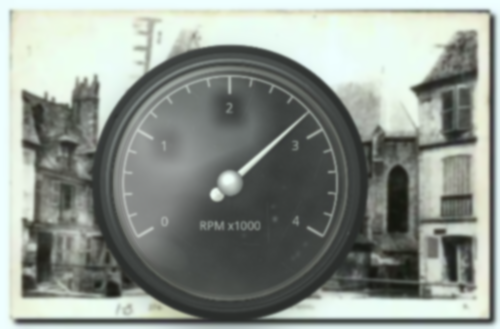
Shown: rpm 2800
